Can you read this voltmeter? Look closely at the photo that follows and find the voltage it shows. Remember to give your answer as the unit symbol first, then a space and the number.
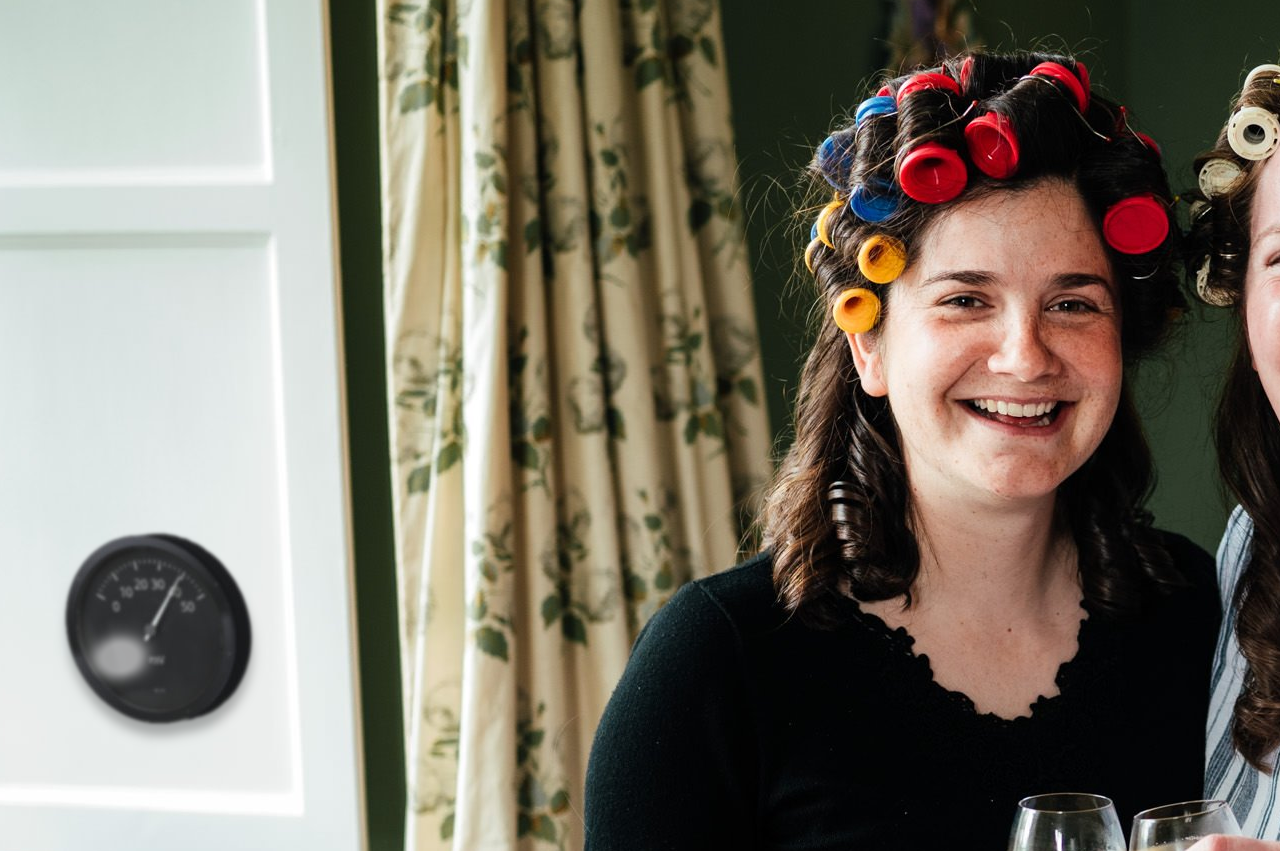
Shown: mV 40
